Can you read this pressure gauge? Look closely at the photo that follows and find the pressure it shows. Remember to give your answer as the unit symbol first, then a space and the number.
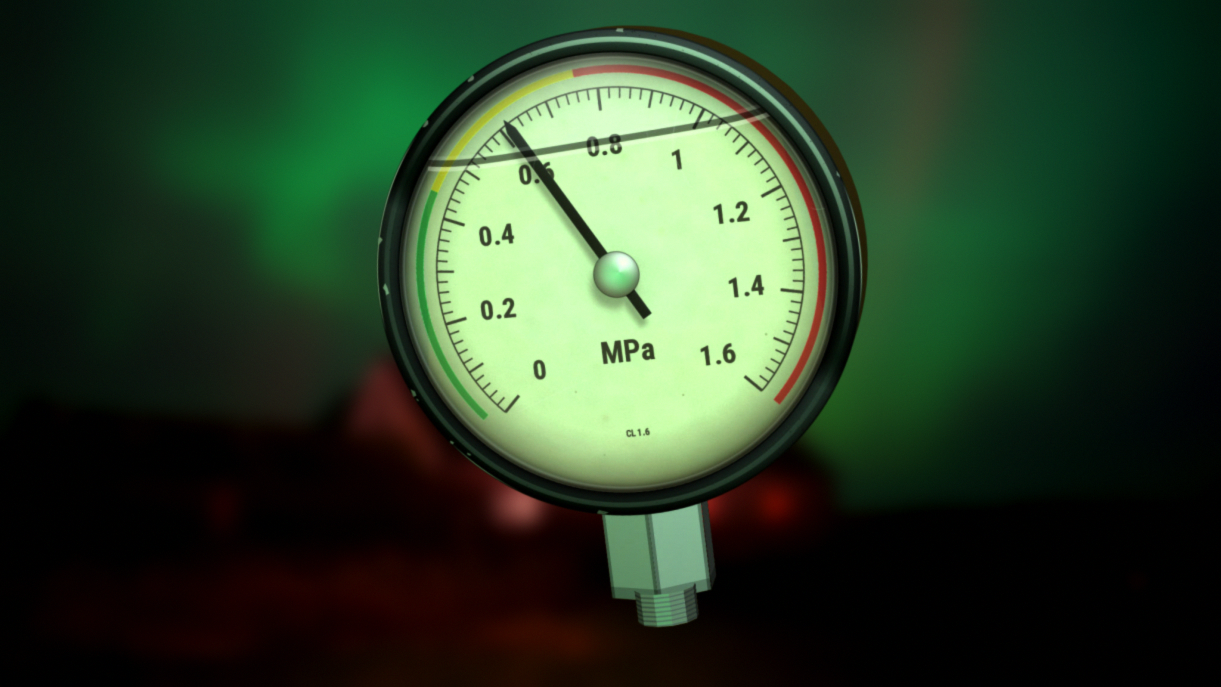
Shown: MPa 0.62
